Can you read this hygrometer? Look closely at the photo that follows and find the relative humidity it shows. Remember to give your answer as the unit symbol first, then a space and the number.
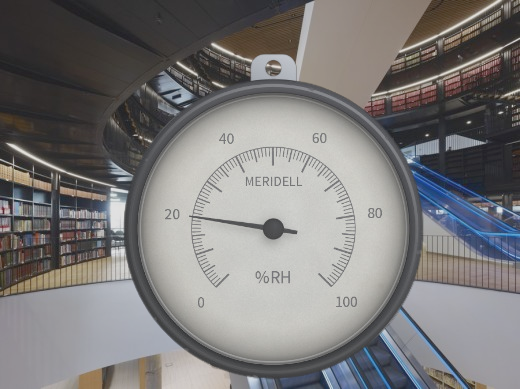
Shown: % 20
